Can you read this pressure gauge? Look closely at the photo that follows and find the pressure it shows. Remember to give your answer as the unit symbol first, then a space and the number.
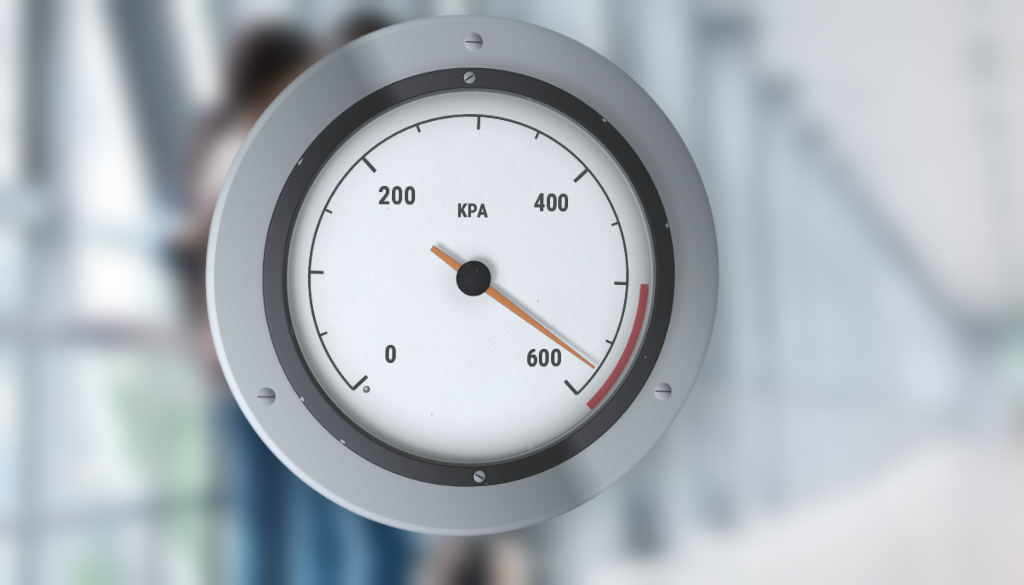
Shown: kPa 575
